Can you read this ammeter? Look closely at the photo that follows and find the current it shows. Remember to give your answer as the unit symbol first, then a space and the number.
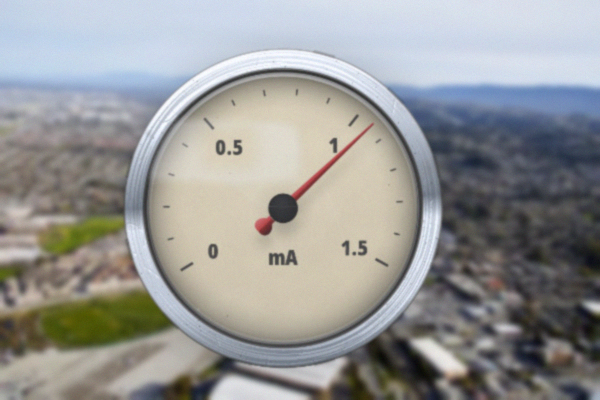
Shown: mA 1.05
